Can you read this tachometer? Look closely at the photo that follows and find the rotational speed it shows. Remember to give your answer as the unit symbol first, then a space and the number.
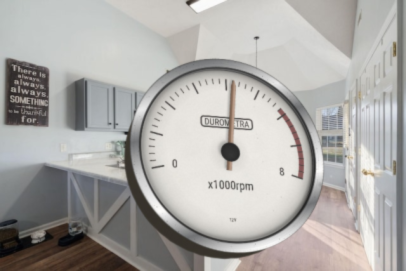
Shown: rpm 4200
